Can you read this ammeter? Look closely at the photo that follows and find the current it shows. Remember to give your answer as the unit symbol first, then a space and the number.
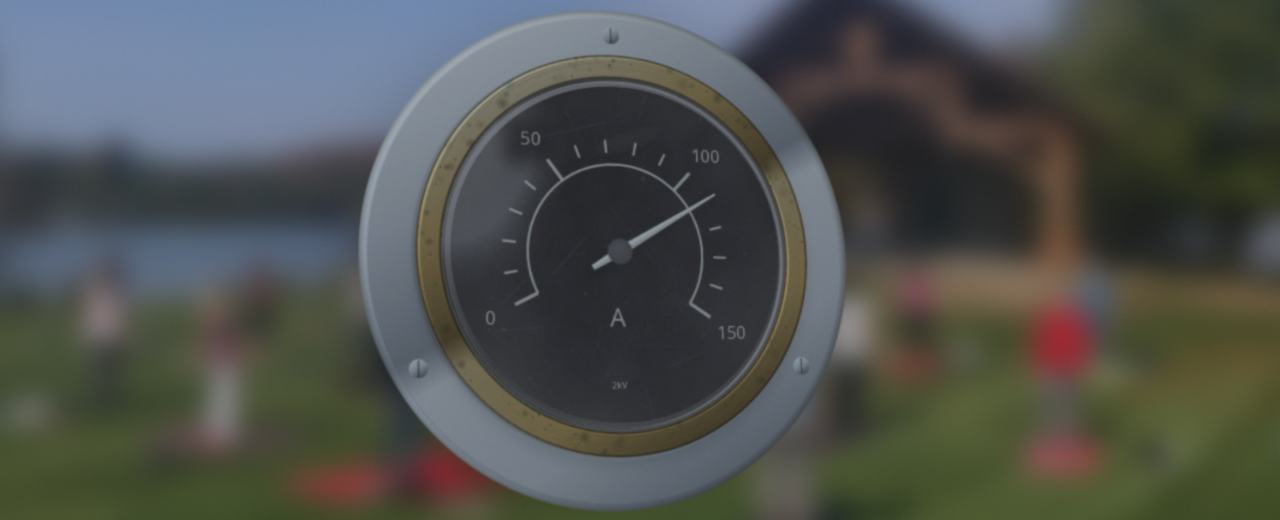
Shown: A 110
